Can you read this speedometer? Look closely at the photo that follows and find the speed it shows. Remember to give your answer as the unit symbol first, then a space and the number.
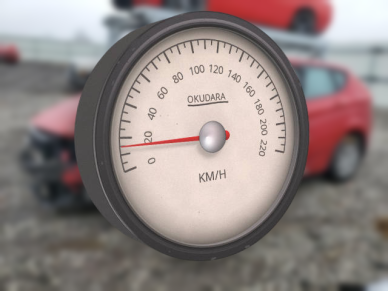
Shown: km/h 15
